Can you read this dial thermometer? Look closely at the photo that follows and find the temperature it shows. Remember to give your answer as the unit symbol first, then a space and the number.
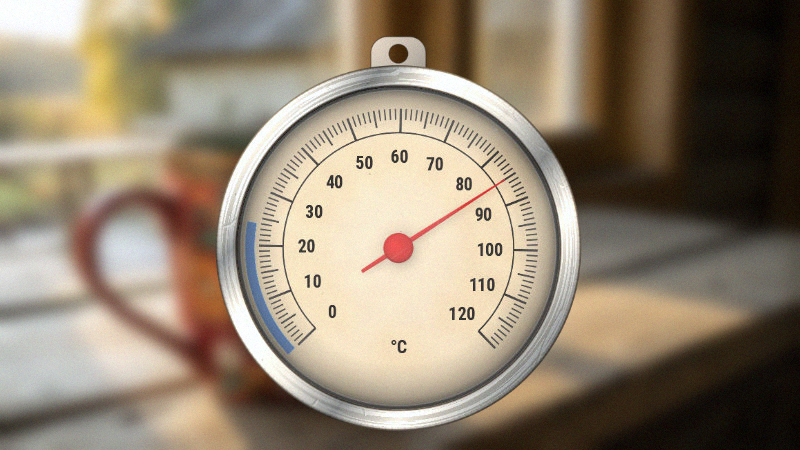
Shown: °C 85
